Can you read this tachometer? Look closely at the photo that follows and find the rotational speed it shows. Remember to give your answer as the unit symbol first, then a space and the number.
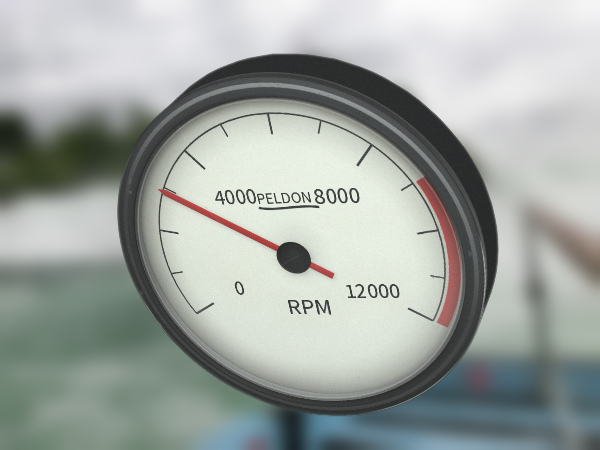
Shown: rpm 3000
